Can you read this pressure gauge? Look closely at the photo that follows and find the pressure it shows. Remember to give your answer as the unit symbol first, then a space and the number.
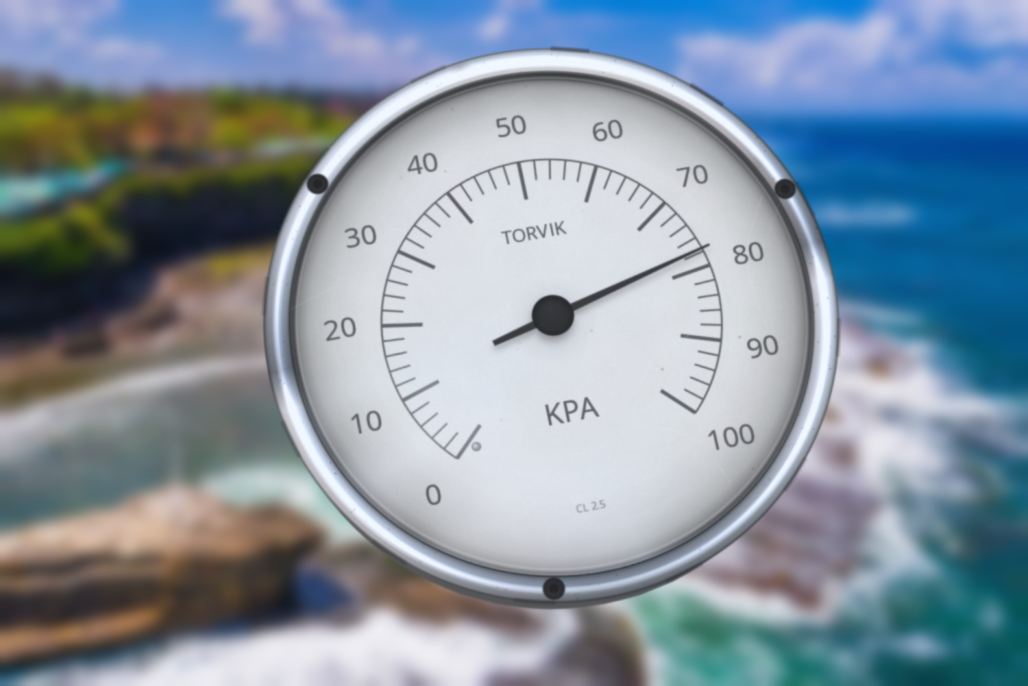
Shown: kPa 78
